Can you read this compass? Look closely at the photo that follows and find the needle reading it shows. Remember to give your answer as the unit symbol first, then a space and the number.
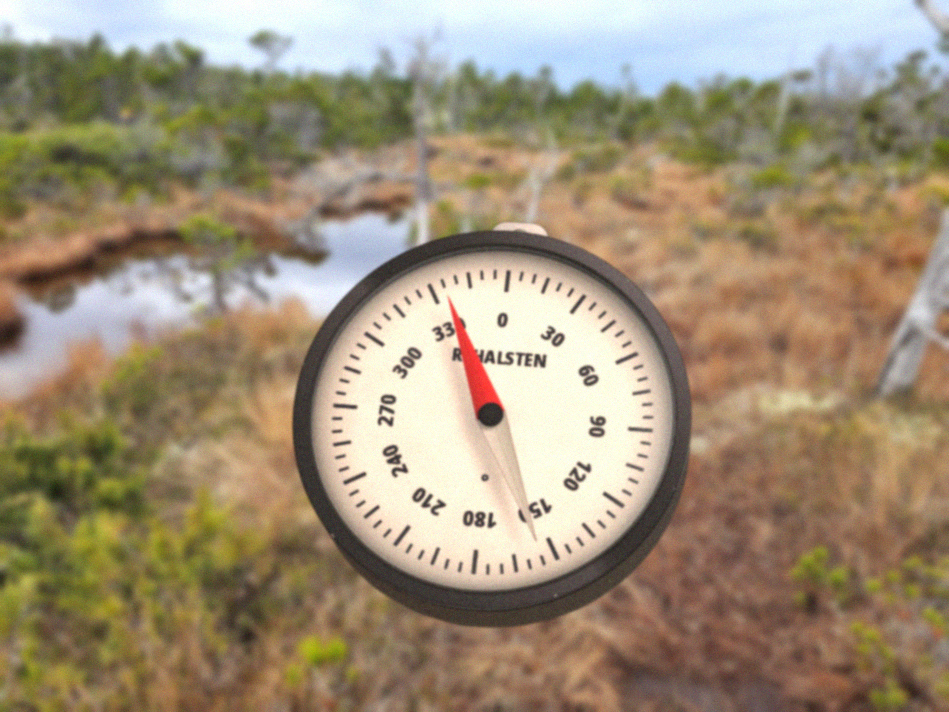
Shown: ° 335
